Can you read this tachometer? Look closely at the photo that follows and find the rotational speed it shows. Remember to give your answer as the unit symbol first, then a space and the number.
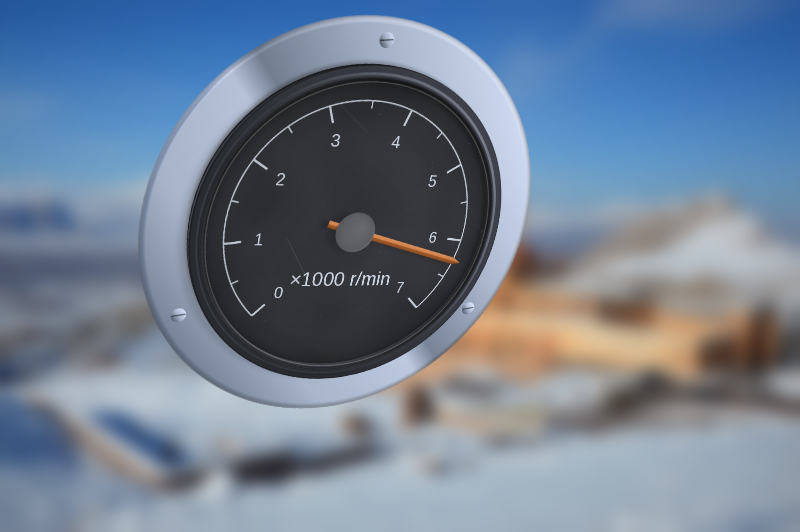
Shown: rpm 6250
